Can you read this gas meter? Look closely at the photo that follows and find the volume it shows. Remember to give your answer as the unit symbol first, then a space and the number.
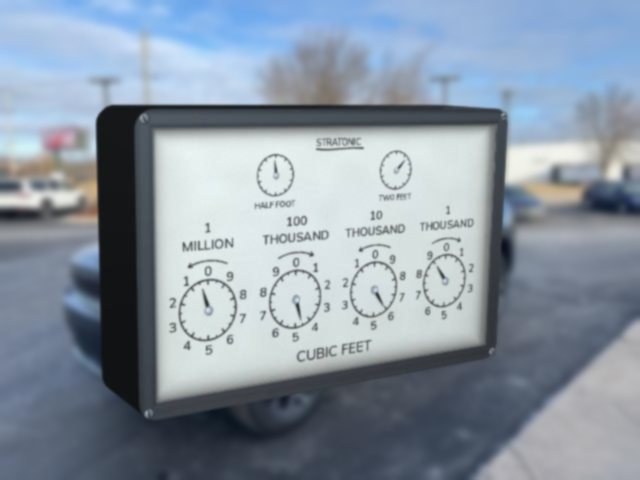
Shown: ft³ 45900
